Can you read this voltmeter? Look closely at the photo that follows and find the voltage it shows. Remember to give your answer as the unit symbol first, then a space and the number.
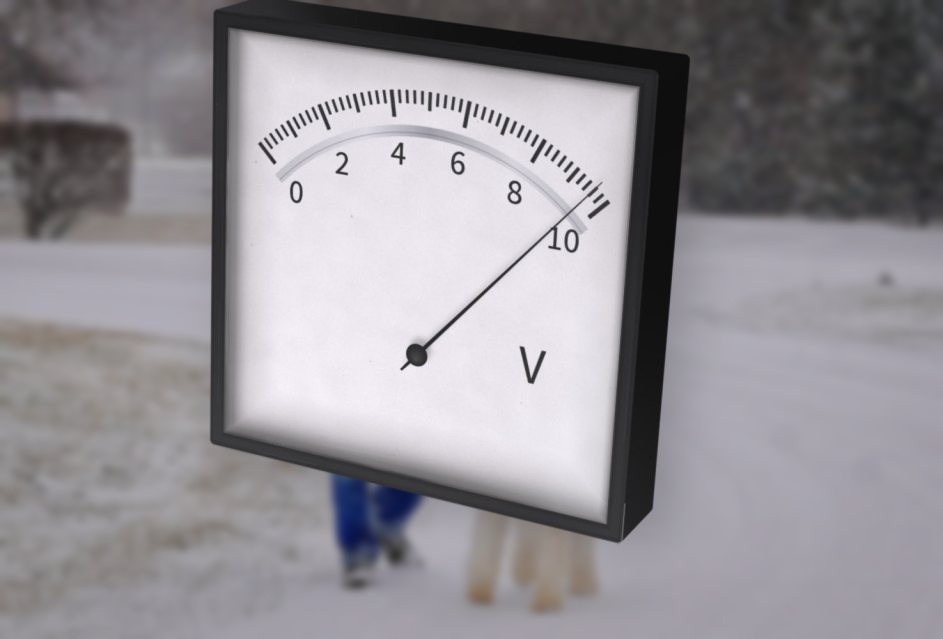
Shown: V 9.6
